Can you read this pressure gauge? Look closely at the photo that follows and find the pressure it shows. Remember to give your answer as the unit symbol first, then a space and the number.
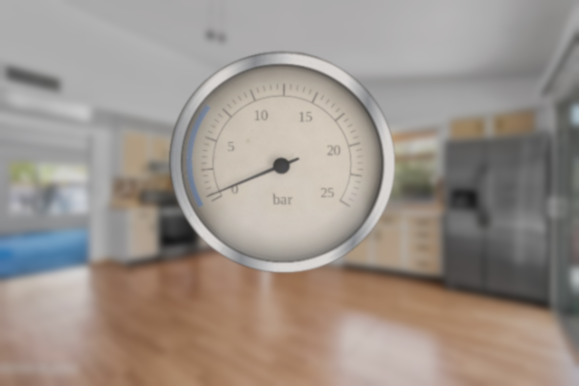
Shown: bar 0.5
